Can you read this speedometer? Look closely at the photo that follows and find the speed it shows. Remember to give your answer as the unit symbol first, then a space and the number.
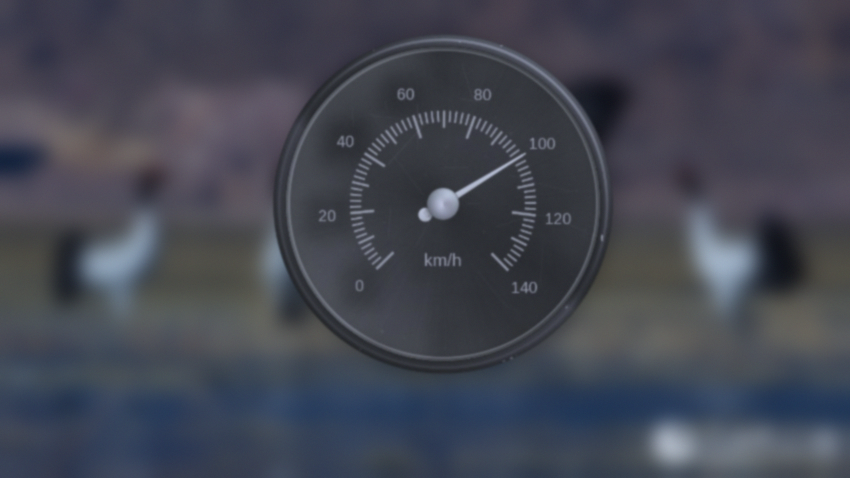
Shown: km/h 100
